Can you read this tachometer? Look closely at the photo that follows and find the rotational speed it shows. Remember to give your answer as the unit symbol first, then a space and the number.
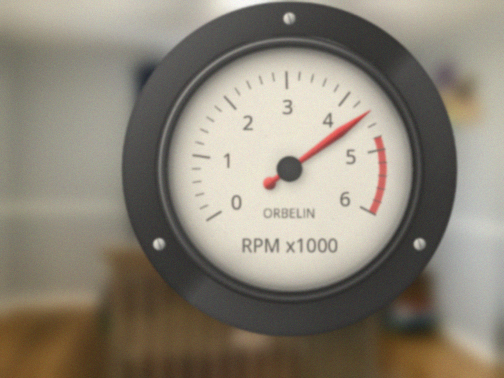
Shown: rpm 4400
